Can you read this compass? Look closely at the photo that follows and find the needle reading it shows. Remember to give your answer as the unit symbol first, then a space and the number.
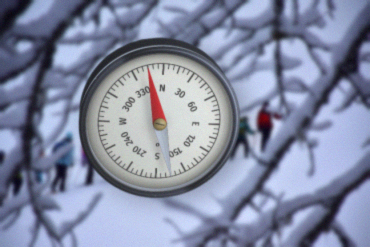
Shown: ° 345
